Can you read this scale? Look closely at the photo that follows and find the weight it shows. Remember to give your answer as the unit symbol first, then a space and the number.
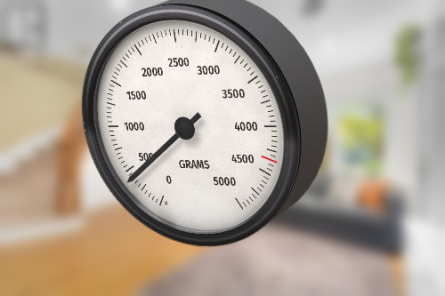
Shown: g 400
